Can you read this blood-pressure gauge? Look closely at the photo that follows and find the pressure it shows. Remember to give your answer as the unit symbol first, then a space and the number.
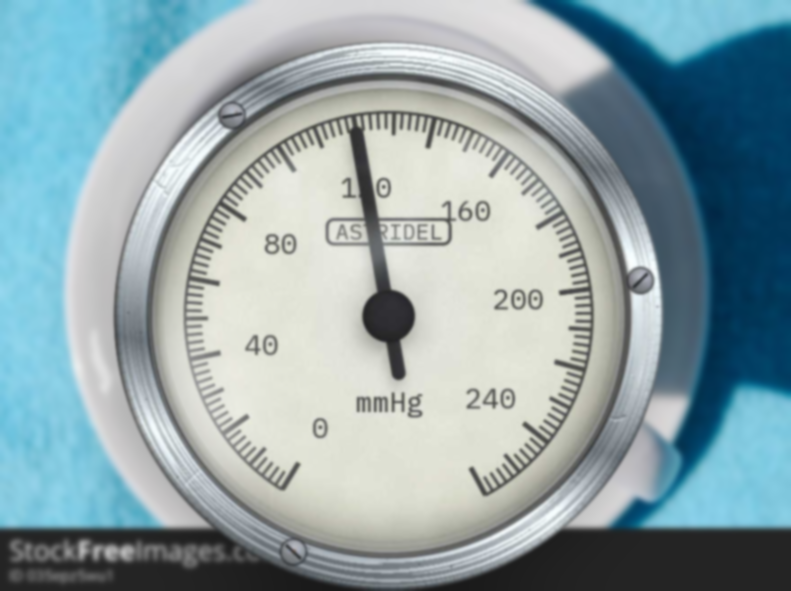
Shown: mmHg 120
